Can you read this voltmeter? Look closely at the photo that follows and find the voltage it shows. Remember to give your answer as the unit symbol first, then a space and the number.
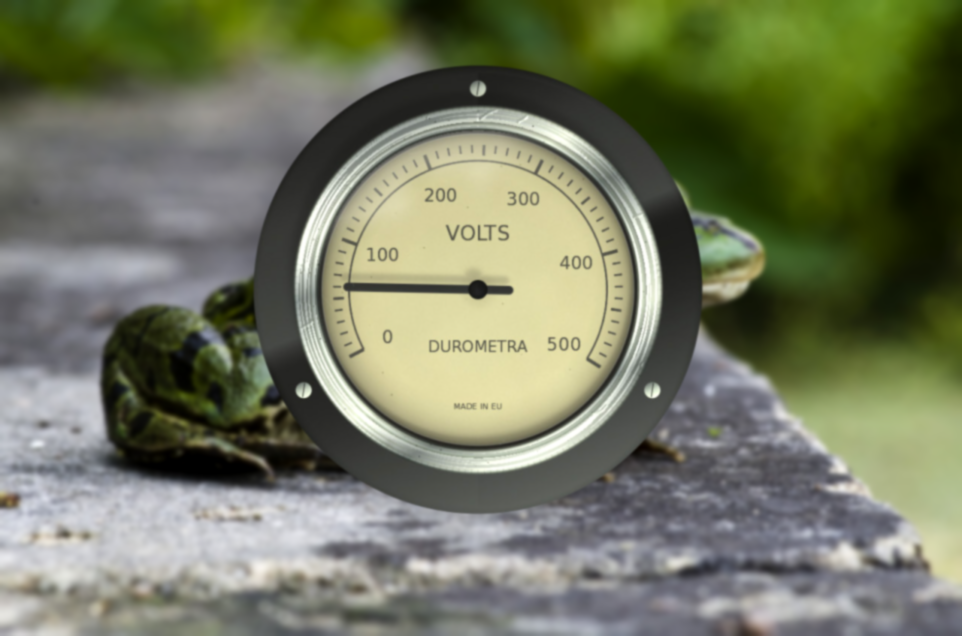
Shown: V 60
